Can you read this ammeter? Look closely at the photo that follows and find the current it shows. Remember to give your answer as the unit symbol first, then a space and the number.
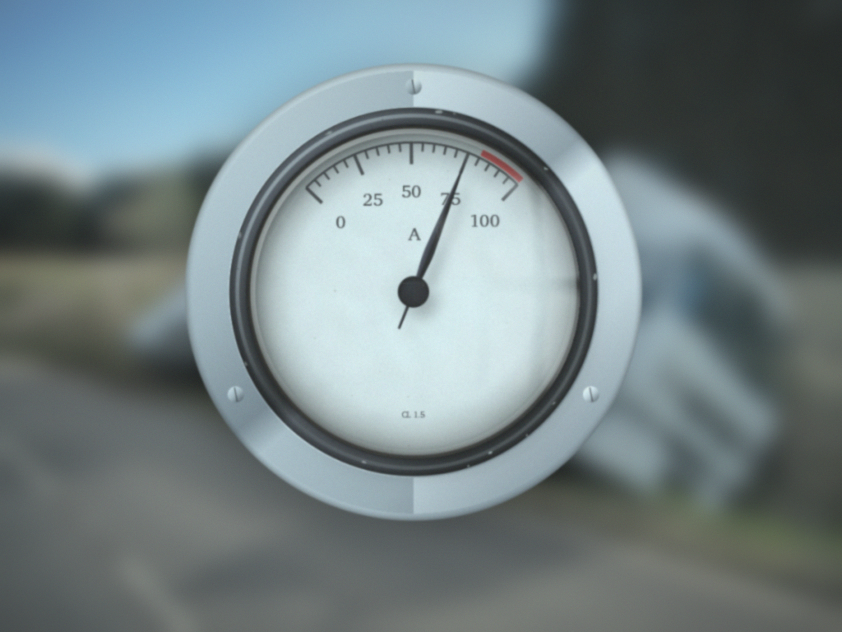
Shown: A 75
